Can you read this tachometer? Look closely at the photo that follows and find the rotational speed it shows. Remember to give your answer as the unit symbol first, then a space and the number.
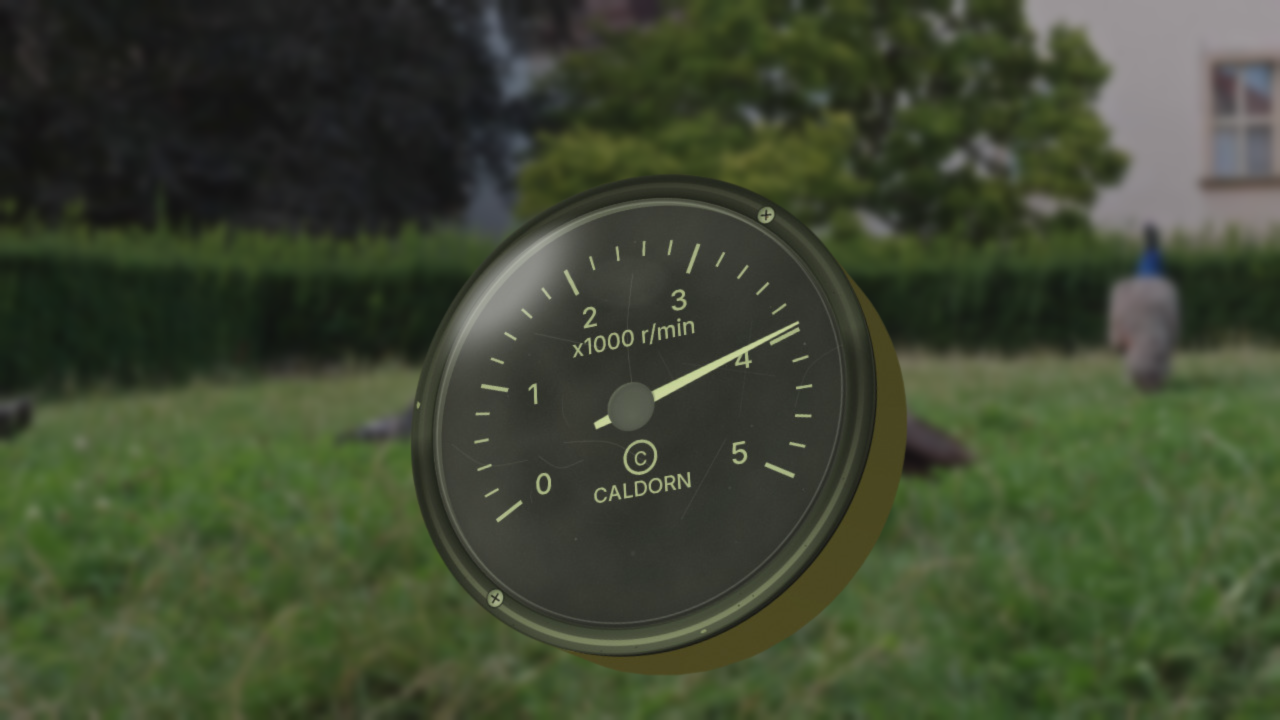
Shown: rpm 4000
